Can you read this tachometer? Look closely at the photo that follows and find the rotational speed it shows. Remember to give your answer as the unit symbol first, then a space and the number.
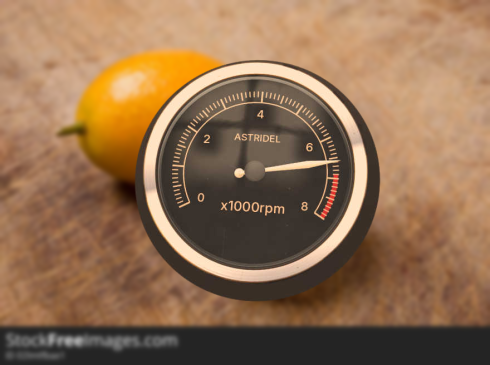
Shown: rpm 6600
